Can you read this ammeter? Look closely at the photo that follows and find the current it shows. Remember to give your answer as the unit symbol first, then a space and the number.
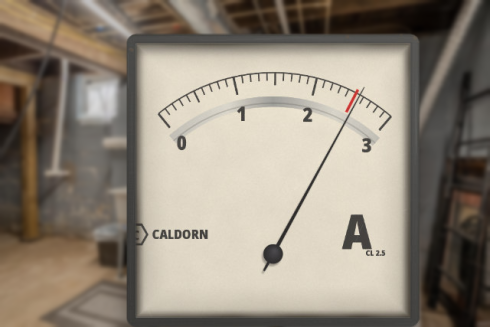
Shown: A 2.55
